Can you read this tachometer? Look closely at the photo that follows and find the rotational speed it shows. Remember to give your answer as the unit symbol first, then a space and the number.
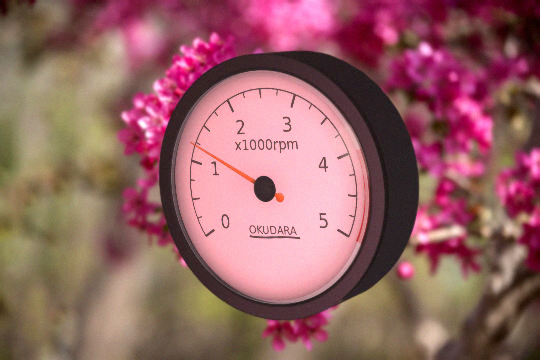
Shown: rpm 1250
